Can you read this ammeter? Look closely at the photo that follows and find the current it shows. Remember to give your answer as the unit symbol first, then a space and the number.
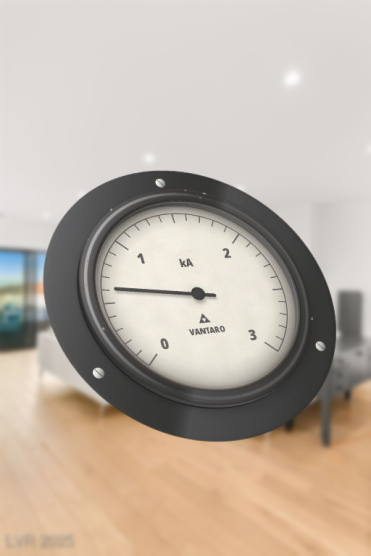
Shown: kA 0.6
